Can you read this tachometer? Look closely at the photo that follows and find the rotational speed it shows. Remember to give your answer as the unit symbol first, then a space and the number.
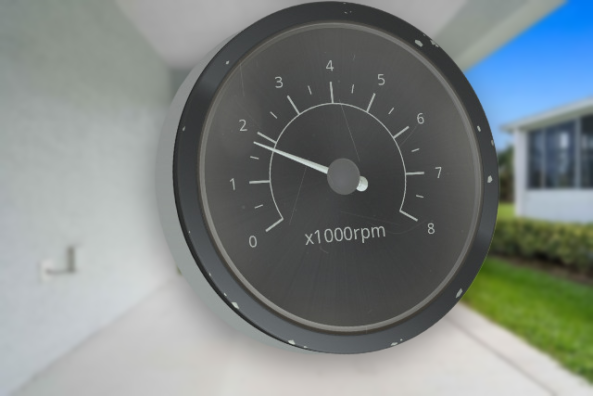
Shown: rpm 1750
